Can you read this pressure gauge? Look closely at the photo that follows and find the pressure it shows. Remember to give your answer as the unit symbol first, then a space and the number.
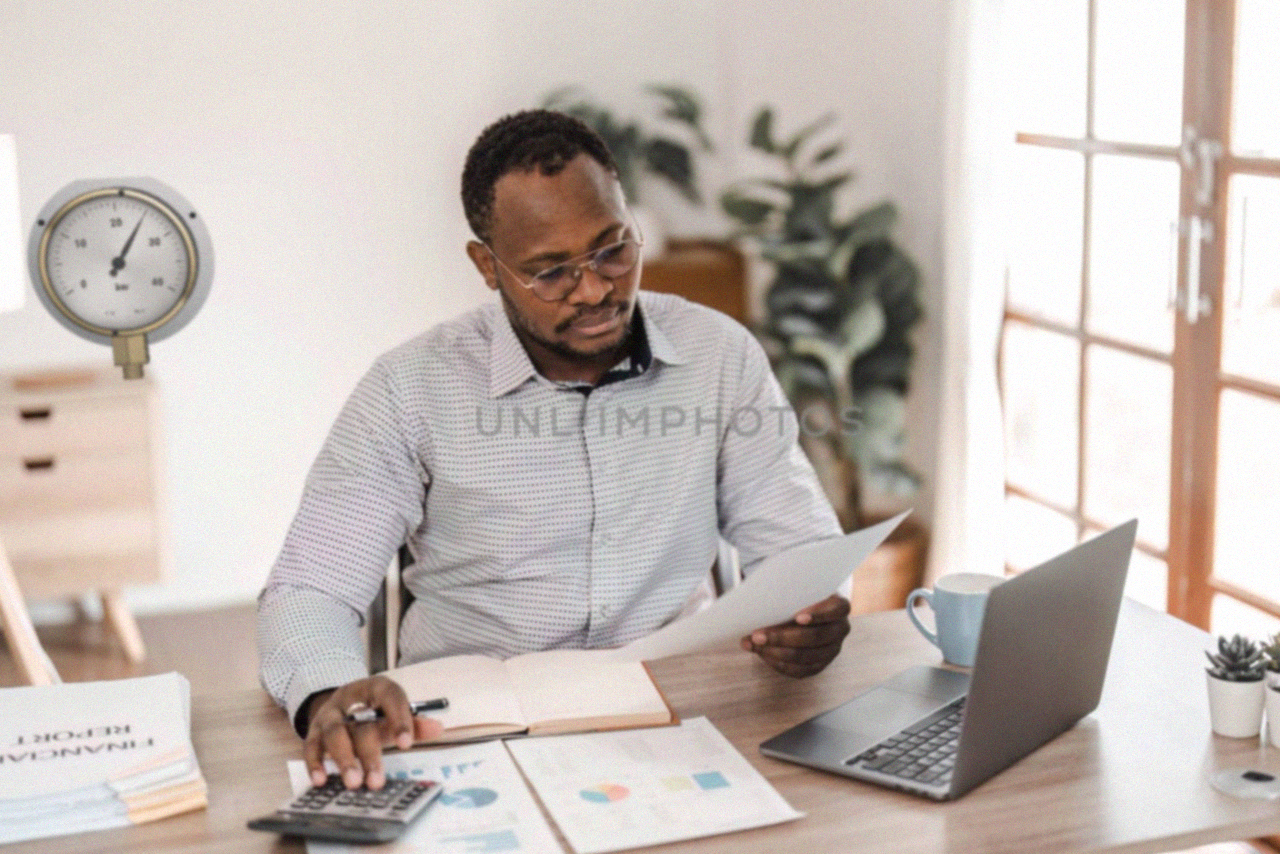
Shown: bar 25
